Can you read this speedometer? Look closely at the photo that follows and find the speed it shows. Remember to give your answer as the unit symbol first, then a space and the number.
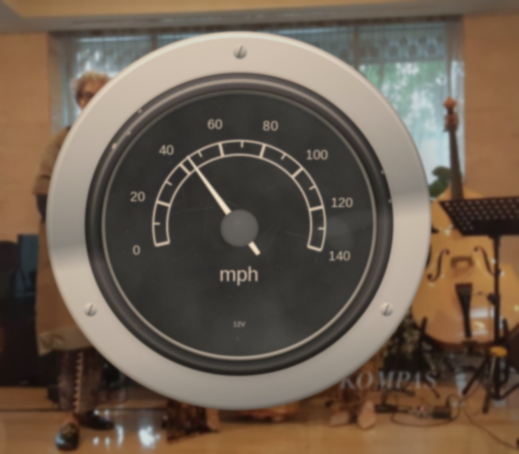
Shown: mph 45
